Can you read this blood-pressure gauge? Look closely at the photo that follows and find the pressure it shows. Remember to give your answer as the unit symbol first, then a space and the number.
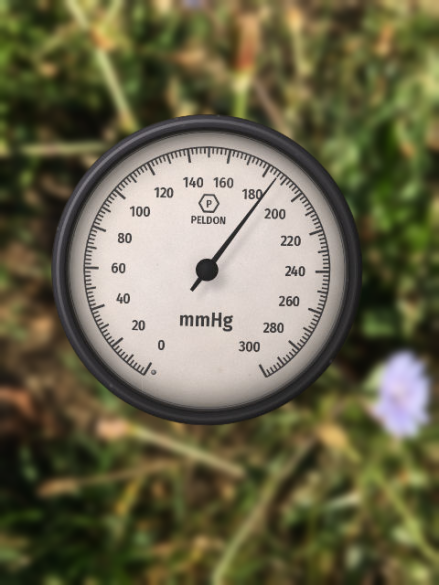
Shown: mmHg 186
